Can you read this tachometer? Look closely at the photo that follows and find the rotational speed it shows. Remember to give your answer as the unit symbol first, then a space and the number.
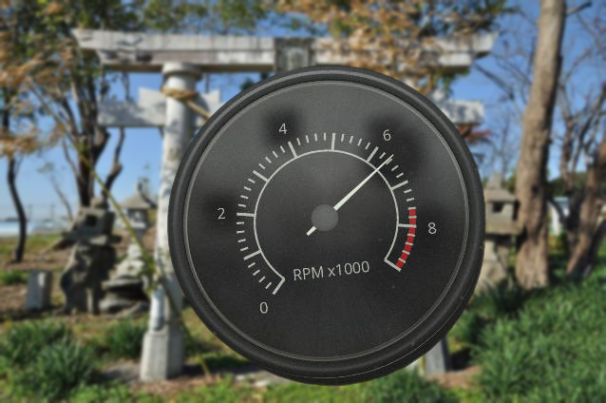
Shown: rpm 6400
